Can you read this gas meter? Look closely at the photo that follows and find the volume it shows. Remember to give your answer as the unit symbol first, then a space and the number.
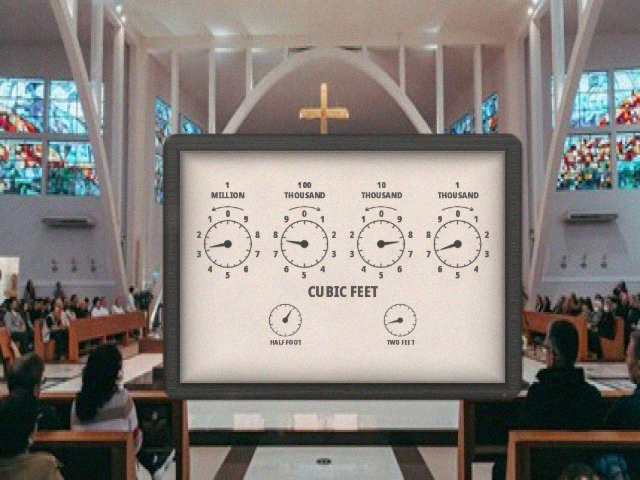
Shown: ft³ 277700
